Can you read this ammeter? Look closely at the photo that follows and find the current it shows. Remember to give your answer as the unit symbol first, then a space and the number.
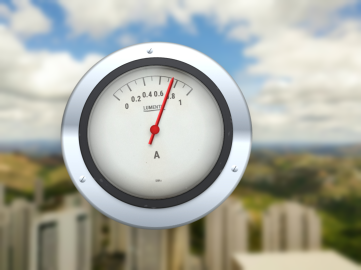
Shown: A 0.75
